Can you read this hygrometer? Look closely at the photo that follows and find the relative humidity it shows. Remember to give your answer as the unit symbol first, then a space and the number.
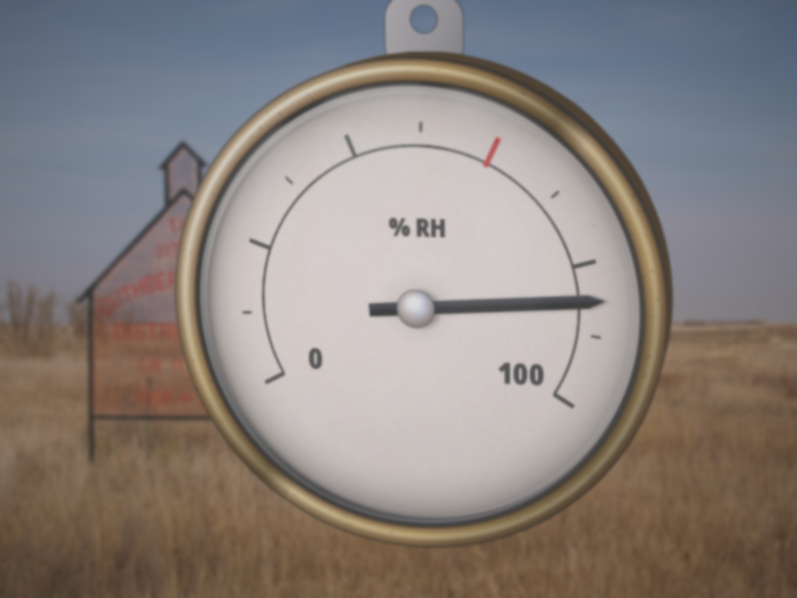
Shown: % 85
